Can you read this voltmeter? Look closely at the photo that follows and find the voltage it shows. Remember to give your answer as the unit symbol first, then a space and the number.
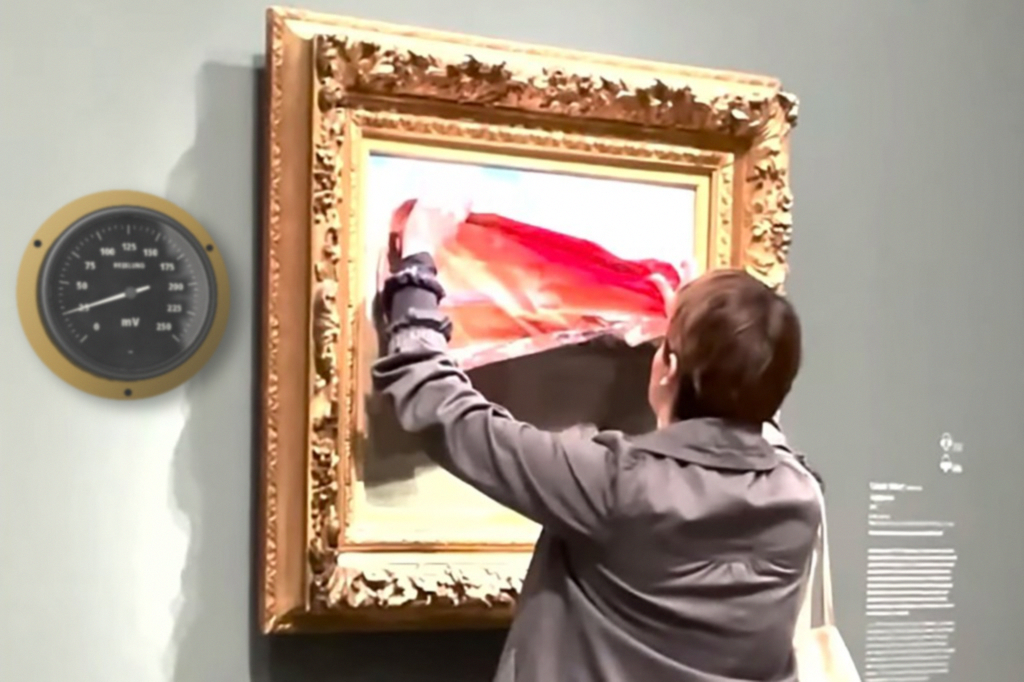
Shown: mV 25
